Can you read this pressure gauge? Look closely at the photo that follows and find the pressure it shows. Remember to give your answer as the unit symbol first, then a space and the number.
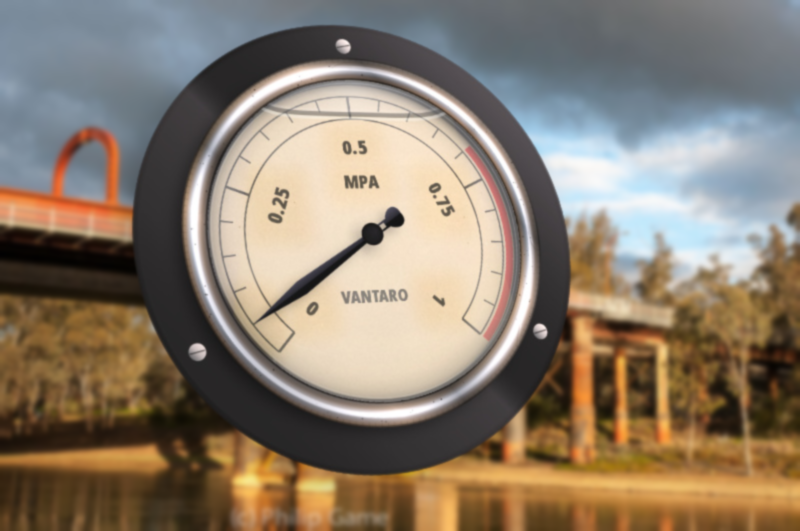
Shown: MPa 0.05
